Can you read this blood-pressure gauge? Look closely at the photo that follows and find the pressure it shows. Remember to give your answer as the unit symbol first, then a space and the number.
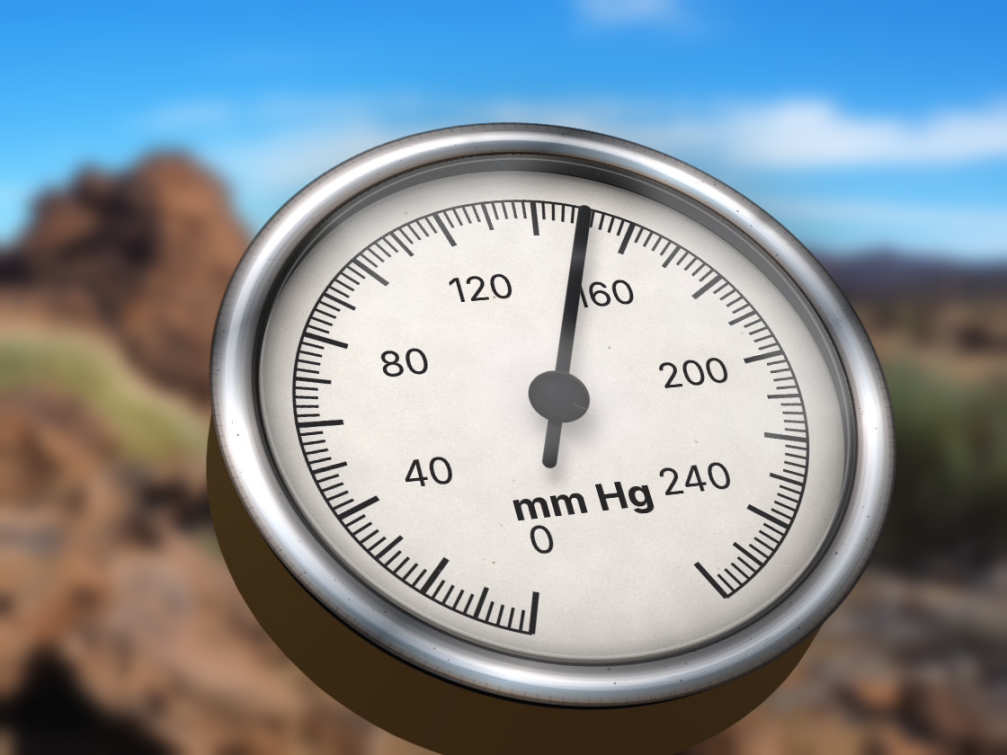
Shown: mmHg 150
